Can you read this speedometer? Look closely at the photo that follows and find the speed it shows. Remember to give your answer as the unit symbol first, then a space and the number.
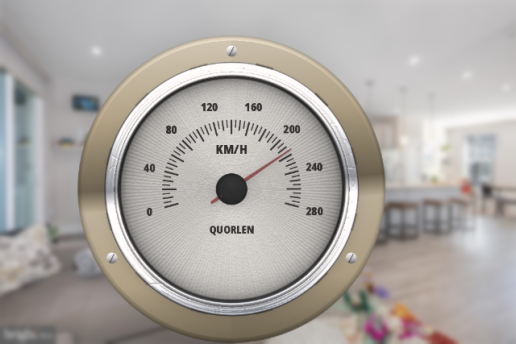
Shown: km/h 215
